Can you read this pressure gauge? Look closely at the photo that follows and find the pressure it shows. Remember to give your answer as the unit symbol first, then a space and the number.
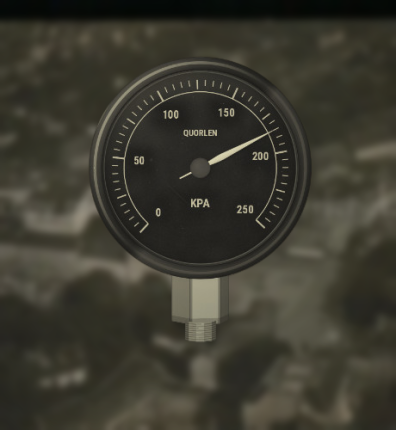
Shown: kPa 185
